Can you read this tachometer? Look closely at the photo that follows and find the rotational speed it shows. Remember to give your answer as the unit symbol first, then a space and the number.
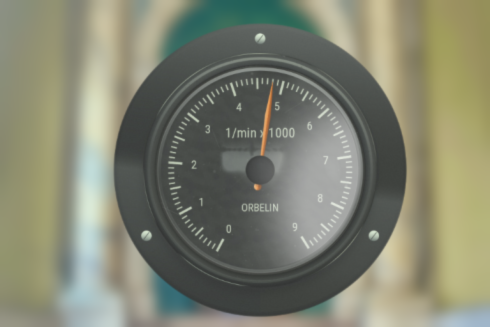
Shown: rpm 4800
